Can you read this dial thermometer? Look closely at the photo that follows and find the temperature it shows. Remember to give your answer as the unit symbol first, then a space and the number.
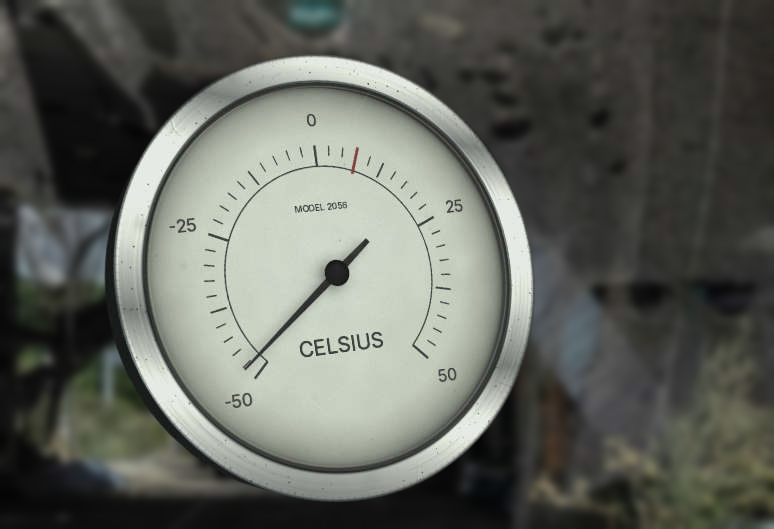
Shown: °C -47.5
